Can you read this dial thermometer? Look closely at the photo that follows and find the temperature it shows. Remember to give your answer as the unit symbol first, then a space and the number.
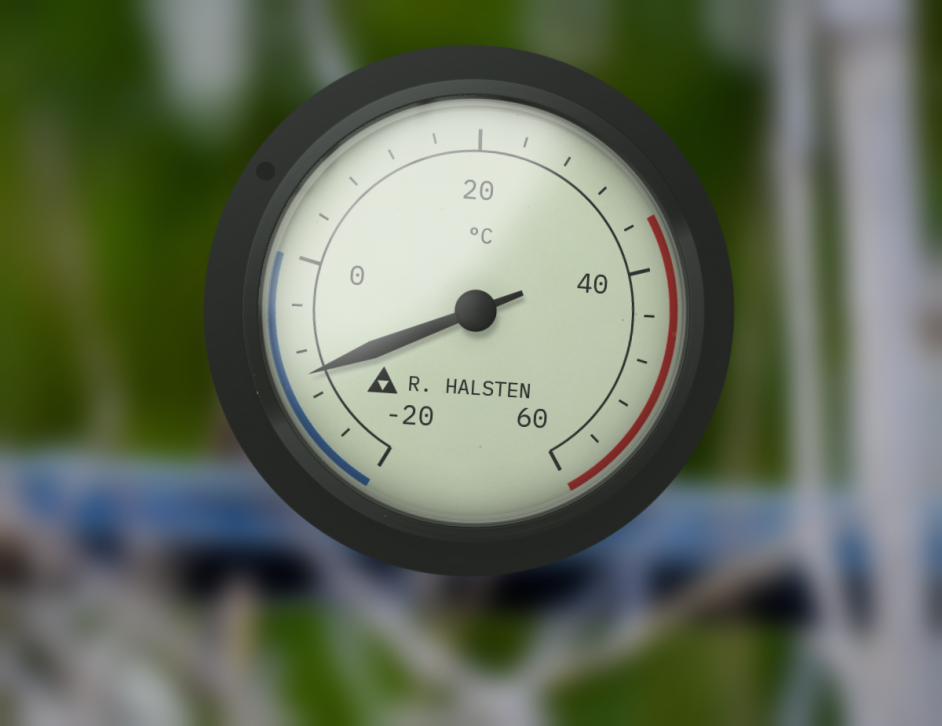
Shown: °C -10
